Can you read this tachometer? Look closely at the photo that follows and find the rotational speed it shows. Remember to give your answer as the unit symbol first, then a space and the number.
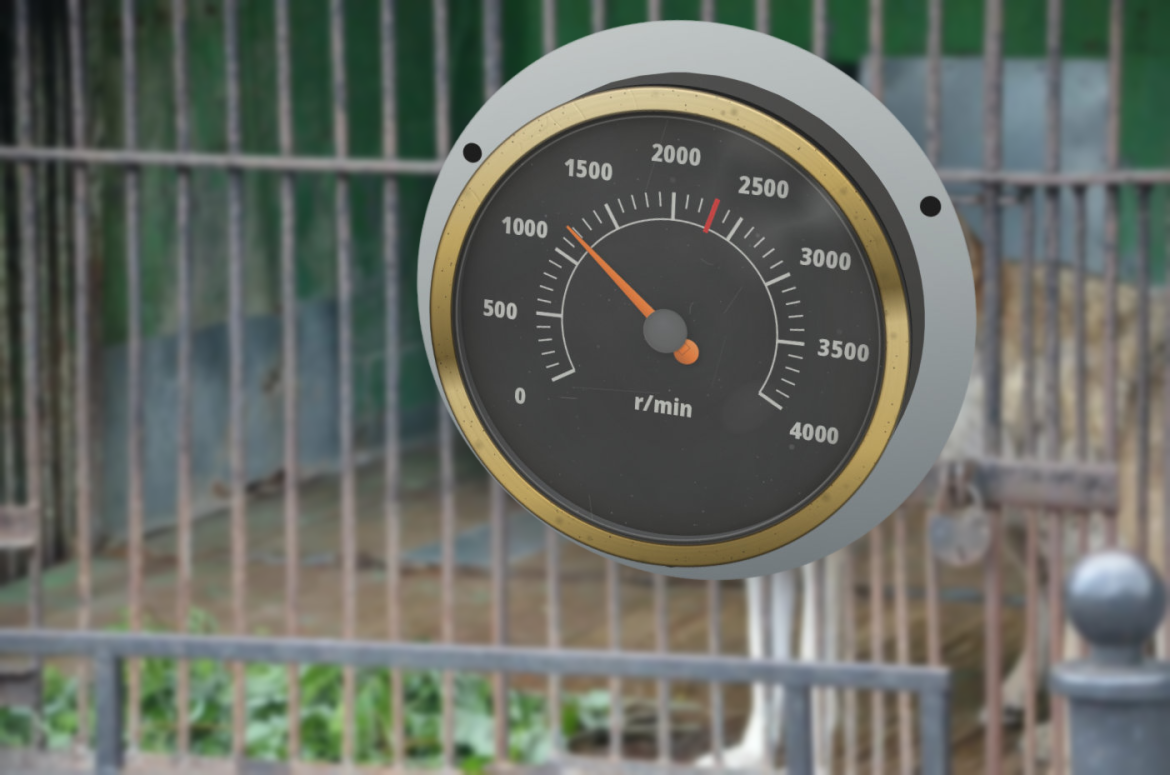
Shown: rpm 1200
